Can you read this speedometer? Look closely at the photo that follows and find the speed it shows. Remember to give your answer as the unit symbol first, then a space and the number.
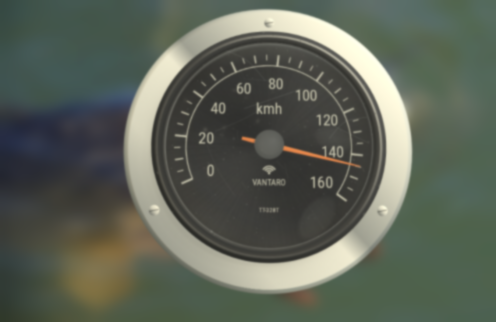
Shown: km/h 145
